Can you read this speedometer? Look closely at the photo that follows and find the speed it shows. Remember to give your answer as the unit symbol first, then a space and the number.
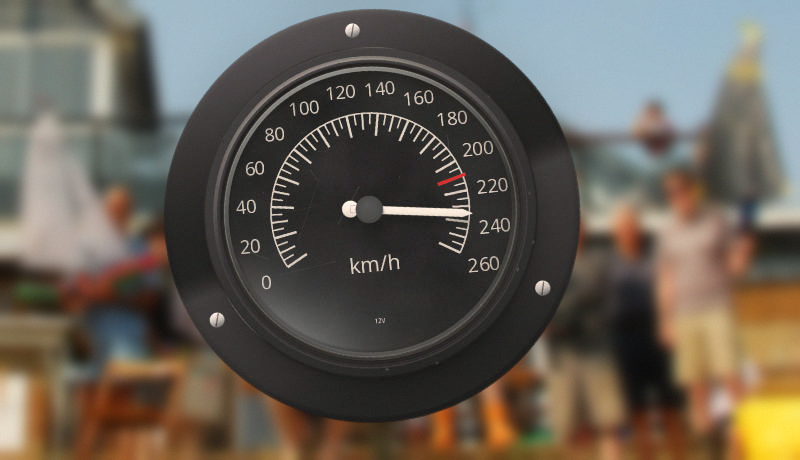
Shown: km/h 235
